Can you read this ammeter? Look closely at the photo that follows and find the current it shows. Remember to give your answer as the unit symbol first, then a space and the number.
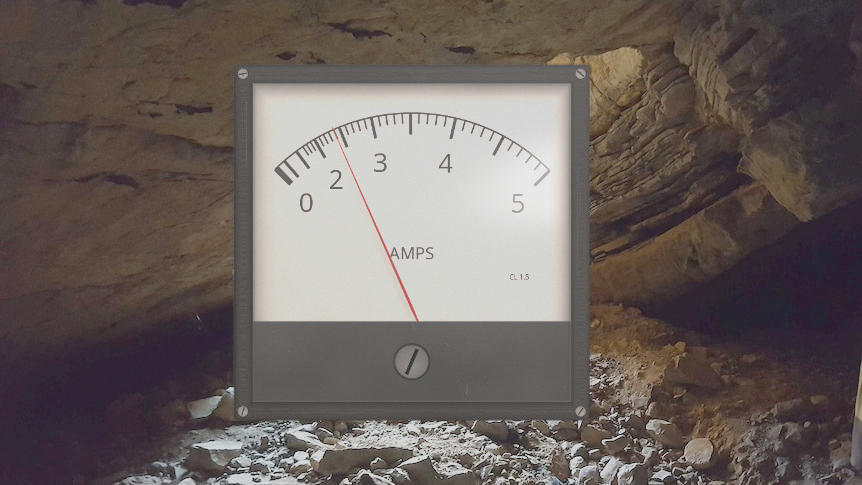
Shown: A 2.4
